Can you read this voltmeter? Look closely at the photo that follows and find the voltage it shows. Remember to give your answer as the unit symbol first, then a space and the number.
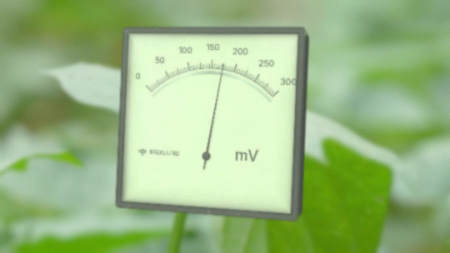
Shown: mV 175
